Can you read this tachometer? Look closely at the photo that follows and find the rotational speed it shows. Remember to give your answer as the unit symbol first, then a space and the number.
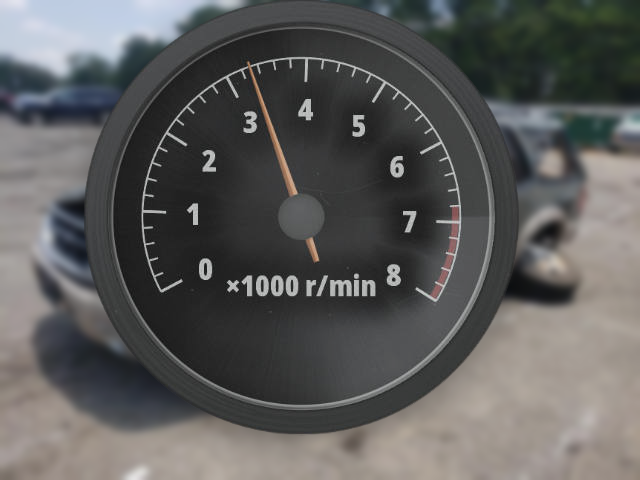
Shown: rpm 3300
